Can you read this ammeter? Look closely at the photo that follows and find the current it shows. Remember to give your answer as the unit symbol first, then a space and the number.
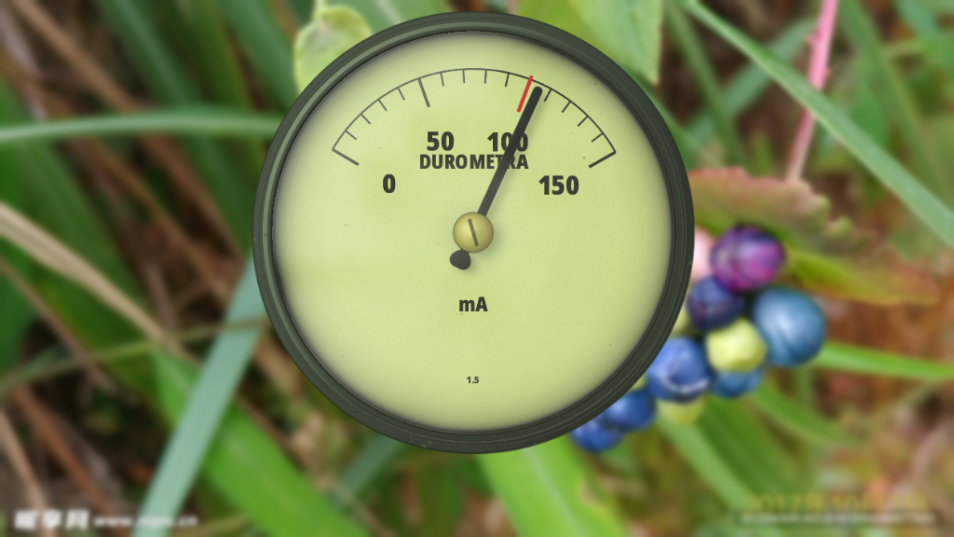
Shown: mA 105
